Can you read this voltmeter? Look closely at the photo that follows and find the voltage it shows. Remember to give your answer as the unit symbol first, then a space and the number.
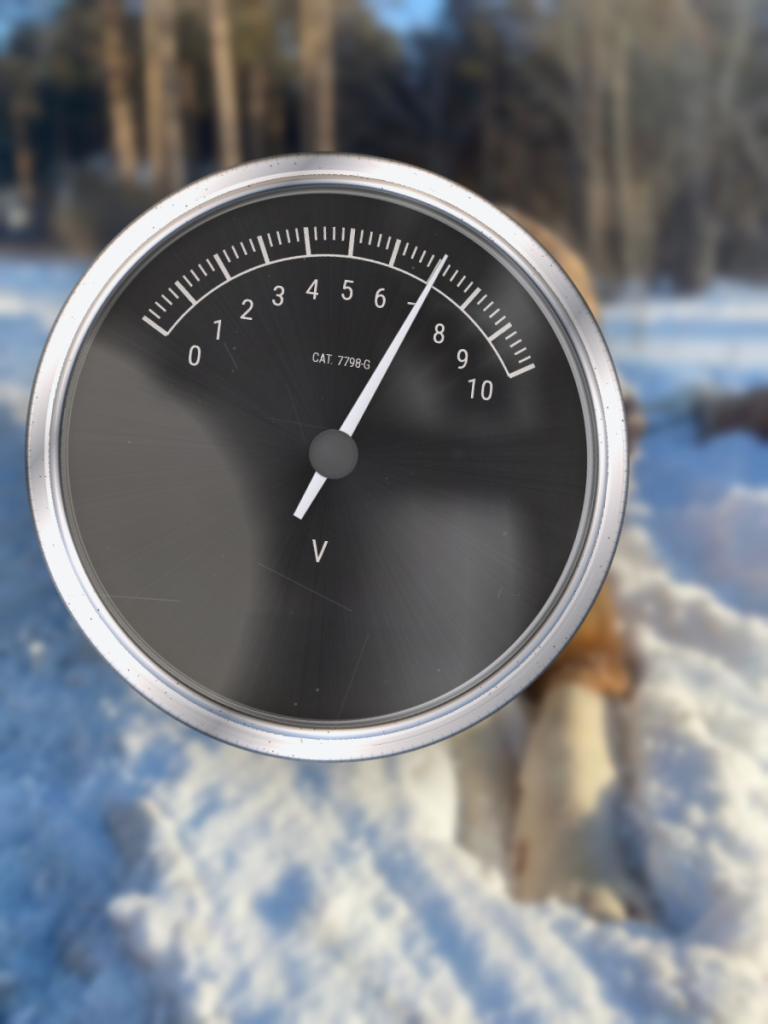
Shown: V 7
